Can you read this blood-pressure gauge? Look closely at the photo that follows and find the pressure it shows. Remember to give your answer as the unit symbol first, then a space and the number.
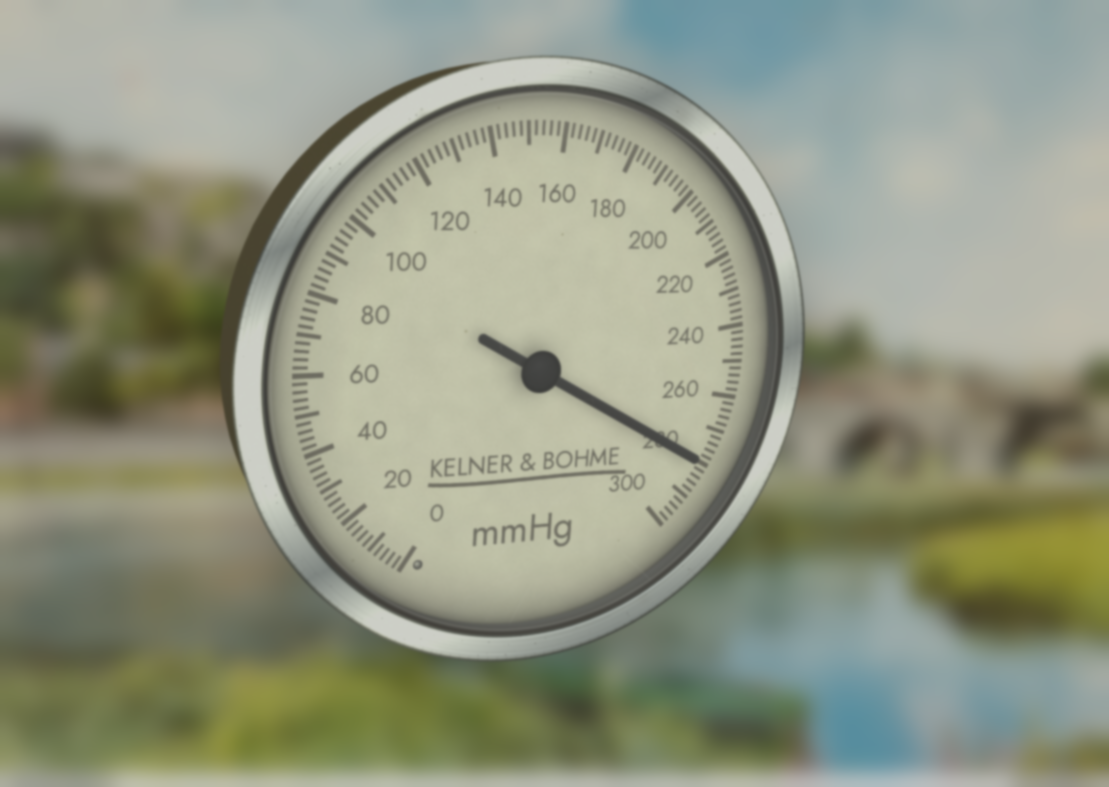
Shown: mmHg 280
